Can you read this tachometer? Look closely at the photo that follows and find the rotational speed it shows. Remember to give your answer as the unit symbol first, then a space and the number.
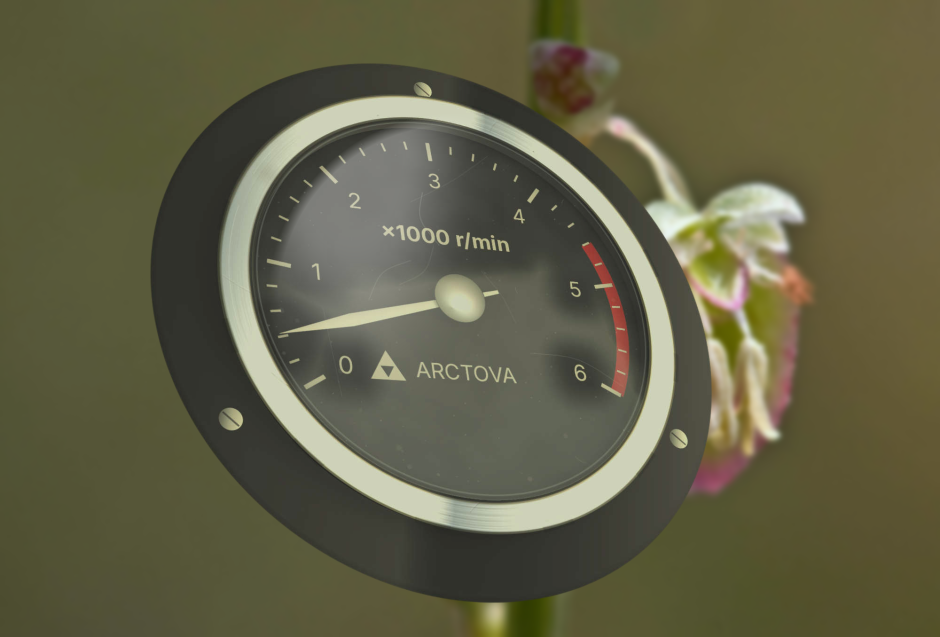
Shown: rpm 400
